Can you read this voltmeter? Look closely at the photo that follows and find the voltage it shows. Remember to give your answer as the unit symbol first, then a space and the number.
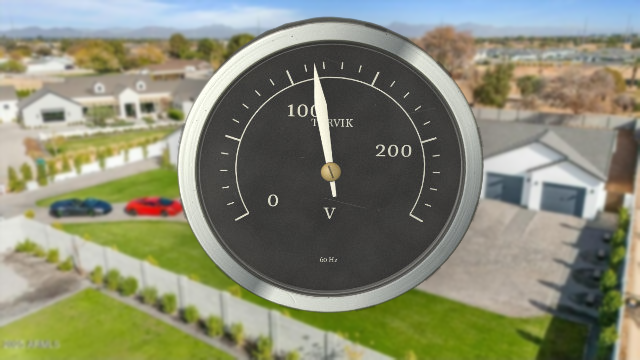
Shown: V 115
